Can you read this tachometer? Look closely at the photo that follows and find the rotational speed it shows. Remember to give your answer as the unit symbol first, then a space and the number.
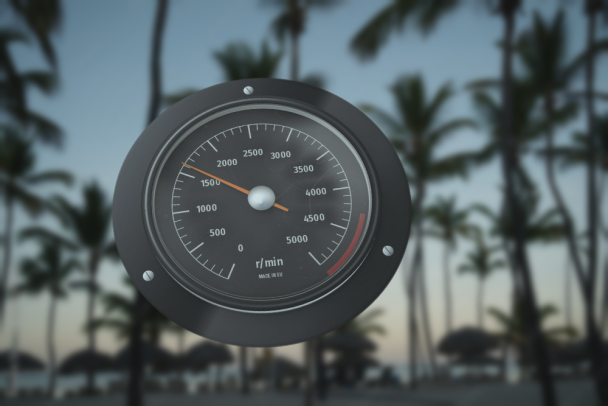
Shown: rpm 1600
